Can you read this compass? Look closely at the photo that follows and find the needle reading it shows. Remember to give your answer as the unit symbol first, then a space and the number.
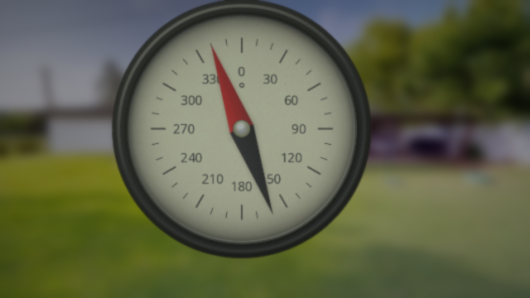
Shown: ° 340
